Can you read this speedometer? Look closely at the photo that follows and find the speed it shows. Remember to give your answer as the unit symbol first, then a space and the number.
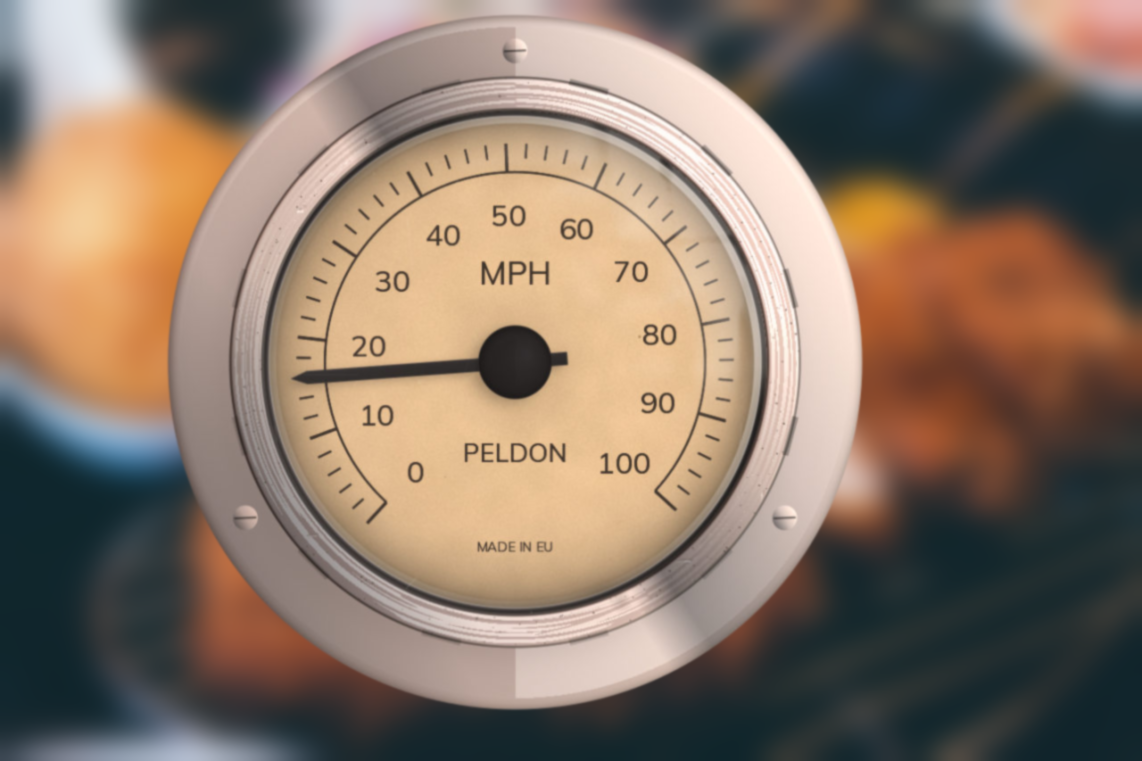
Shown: mph 16
